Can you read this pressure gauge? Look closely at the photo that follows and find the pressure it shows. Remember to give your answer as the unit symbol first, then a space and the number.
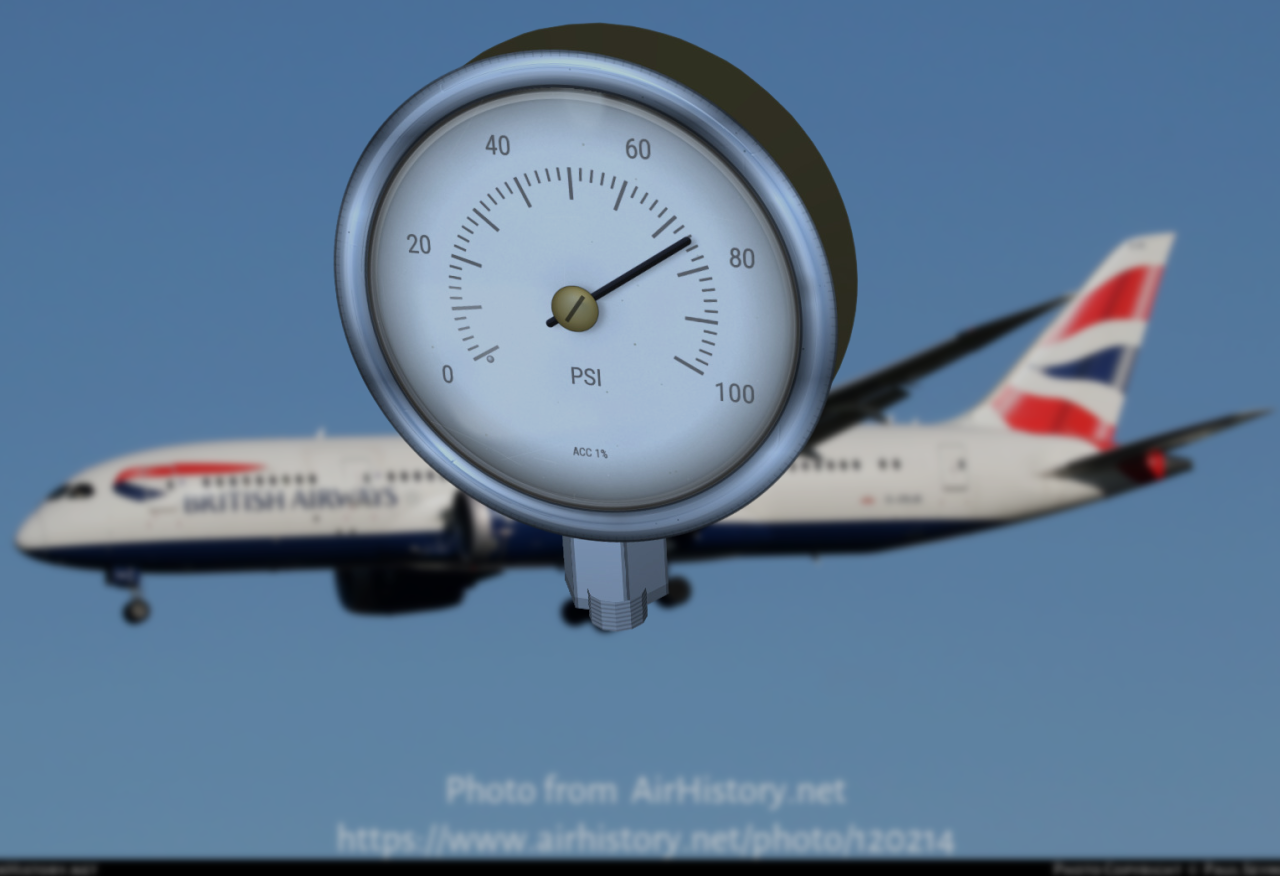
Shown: psi 74
